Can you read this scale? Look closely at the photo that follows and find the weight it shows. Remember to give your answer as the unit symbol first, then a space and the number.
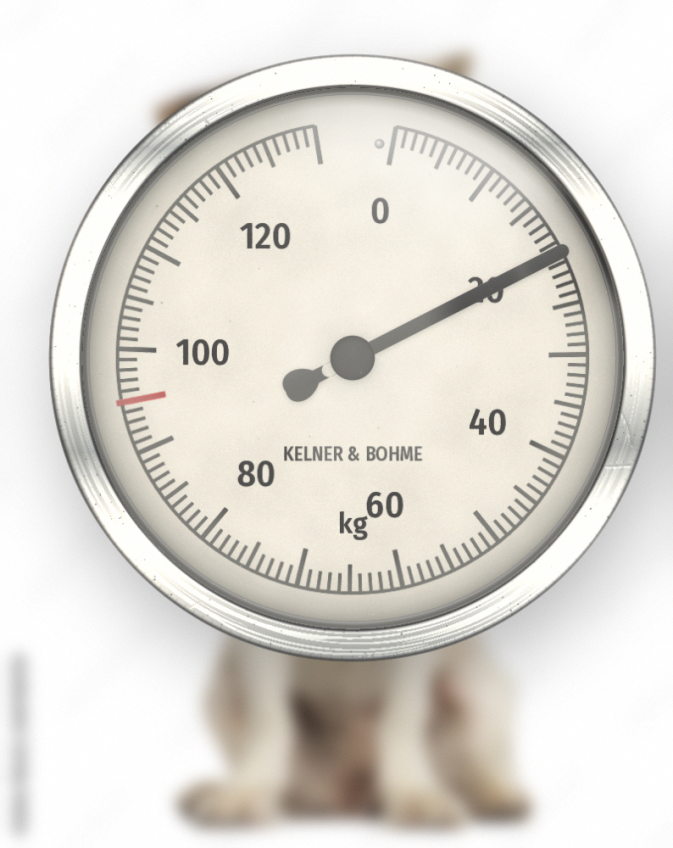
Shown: kg 20
